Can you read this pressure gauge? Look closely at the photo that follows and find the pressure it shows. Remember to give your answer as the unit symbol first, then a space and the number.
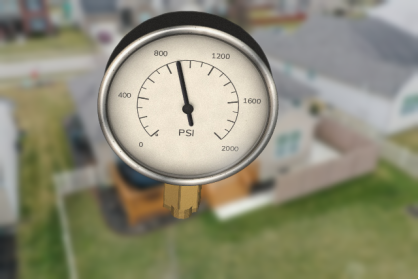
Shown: psi 900
